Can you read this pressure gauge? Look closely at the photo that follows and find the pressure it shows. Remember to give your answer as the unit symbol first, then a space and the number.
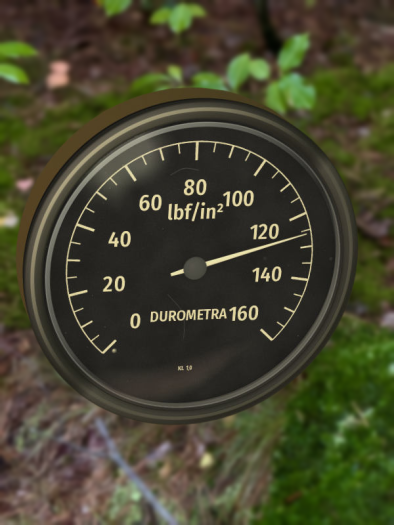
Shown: psi 125
